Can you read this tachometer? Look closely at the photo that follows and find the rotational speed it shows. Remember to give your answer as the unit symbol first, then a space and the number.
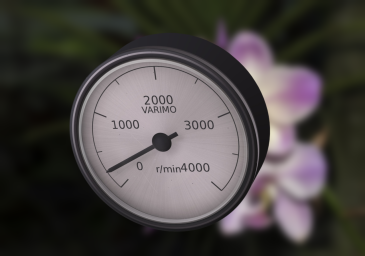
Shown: rpm 250
